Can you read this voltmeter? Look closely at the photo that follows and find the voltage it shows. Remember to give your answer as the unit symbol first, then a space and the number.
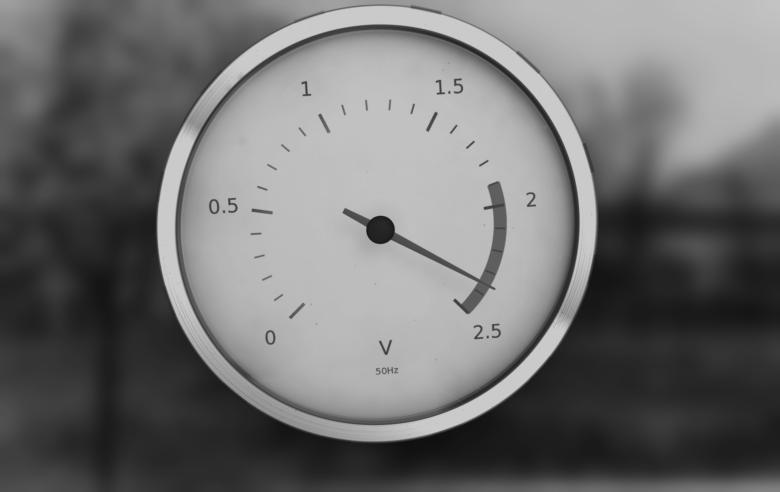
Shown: V 2.35
